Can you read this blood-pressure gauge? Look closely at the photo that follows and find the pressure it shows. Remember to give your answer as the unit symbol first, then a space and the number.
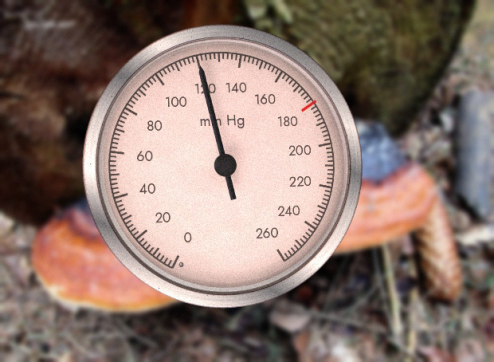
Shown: mmHg 120
